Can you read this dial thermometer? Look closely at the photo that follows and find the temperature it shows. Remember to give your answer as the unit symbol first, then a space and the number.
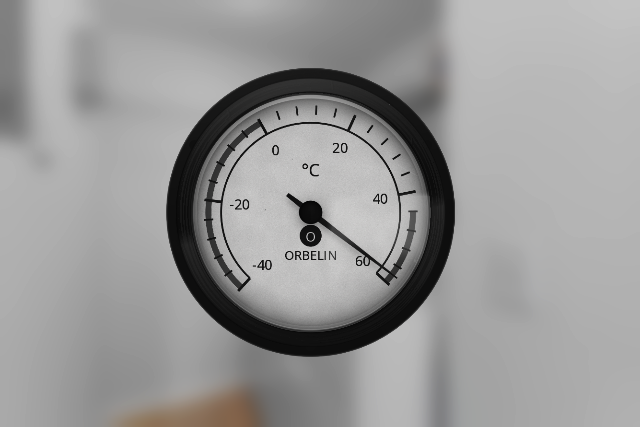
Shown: °C 58
